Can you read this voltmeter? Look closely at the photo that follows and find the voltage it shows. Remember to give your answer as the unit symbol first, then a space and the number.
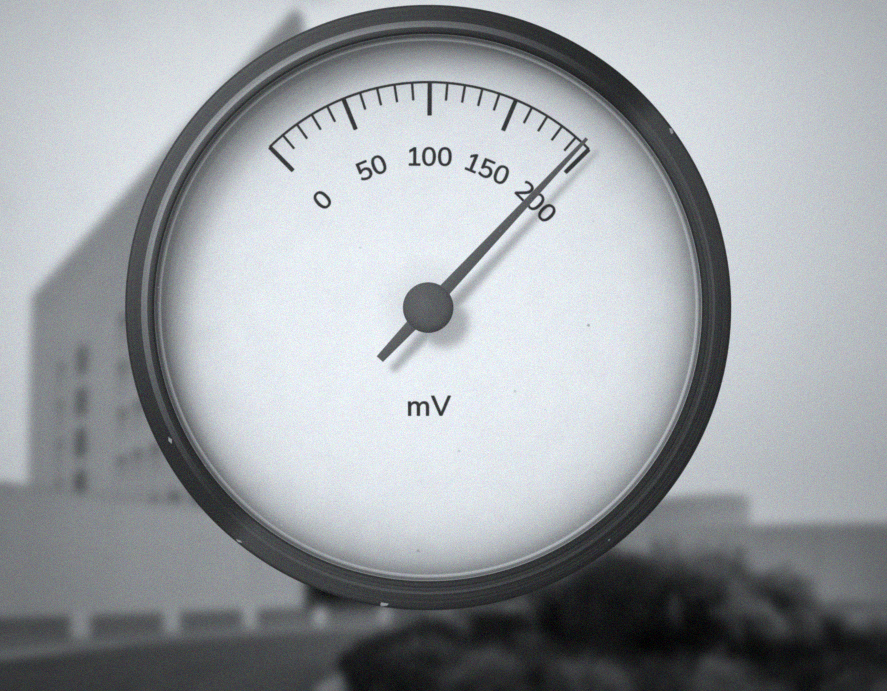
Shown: mV 195
